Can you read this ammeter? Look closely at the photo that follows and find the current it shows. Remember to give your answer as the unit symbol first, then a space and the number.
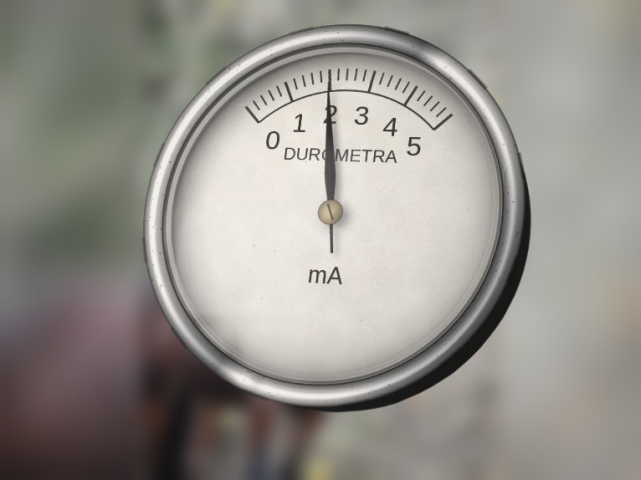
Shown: mA 2
